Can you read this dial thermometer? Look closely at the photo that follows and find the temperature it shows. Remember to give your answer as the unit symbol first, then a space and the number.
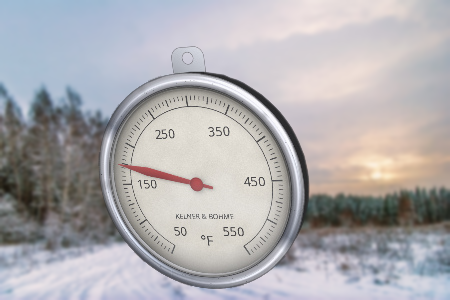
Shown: °F 175
